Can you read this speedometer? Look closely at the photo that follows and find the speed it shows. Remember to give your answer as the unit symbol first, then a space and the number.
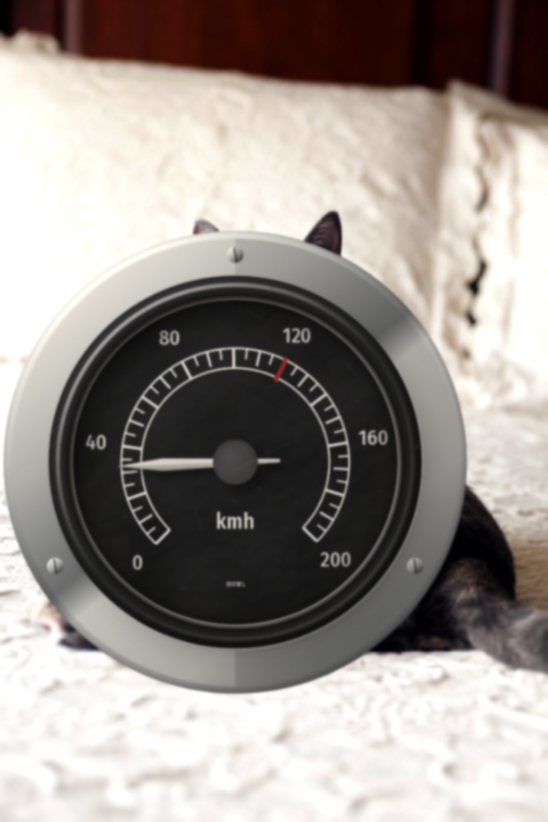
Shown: km/h 32.5
